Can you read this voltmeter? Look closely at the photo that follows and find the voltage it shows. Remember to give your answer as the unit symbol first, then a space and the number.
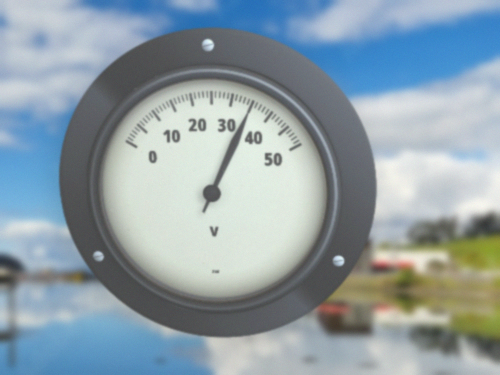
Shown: V 35
